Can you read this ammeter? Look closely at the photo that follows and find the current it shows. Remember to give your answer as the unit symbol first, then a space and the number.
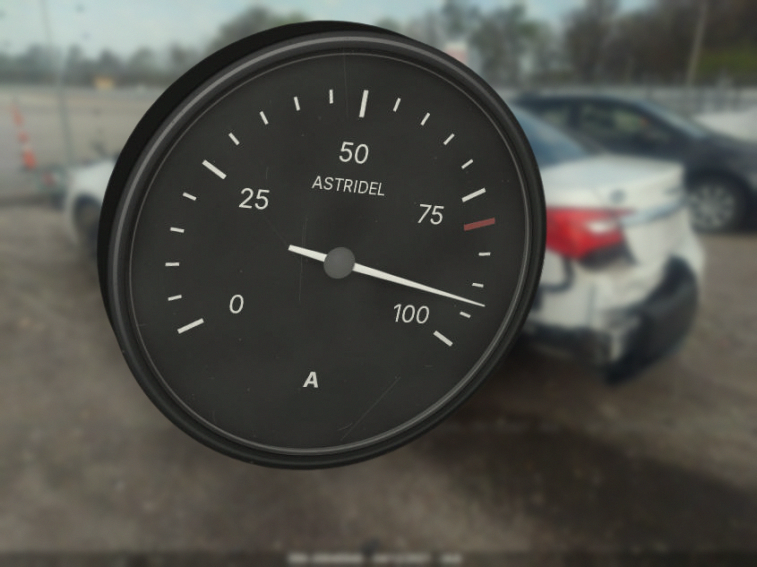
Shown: A 92.5
